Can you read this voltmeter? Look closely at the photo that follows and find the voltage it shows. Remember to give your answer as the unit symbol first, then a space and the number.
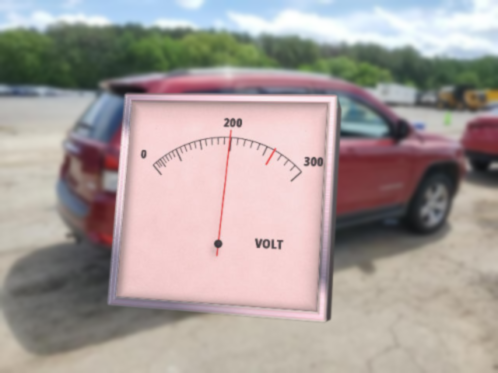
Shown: V 200
